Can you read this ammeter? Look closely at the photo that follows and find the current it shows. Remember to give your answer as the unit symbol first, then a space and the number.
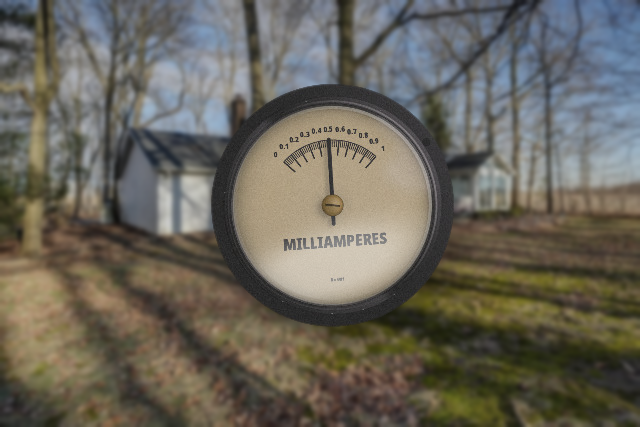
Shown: mA 0.5
